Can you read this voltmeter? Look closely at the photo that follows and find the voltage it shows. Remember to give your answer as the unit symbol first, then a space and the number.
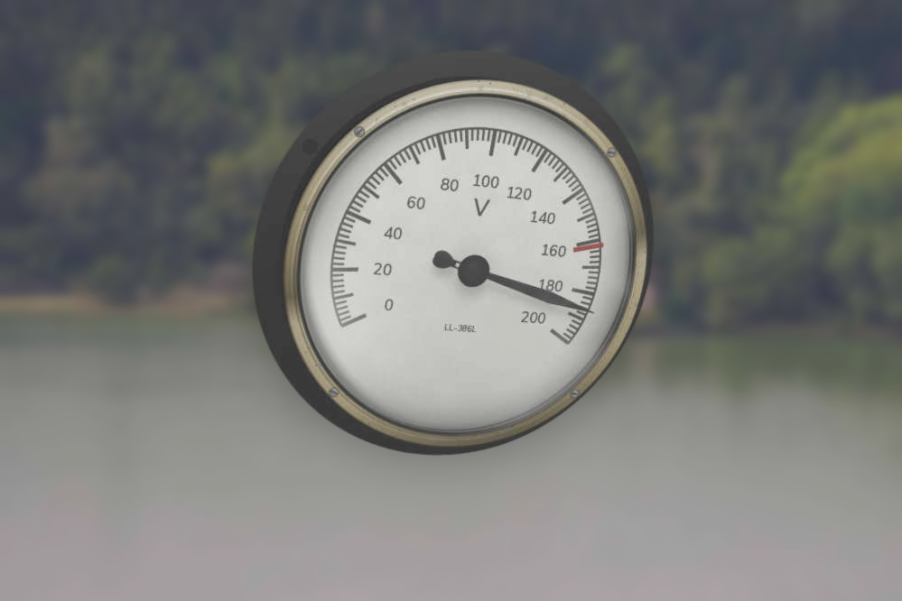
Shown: V 186
